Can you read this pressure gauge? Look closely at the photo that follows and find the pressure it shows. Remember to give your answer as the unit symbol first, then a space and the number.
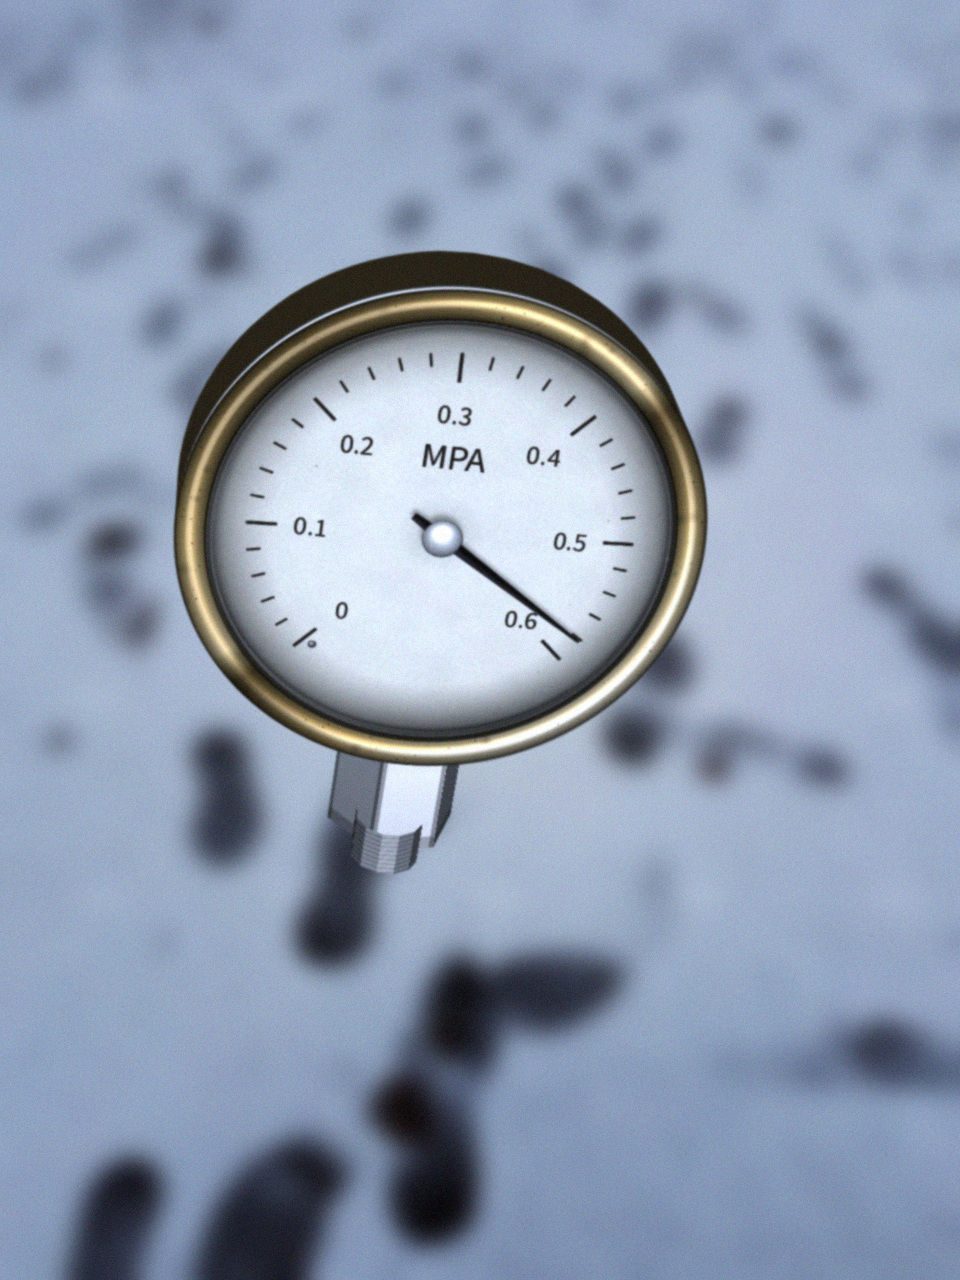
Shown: MPa 0.58
